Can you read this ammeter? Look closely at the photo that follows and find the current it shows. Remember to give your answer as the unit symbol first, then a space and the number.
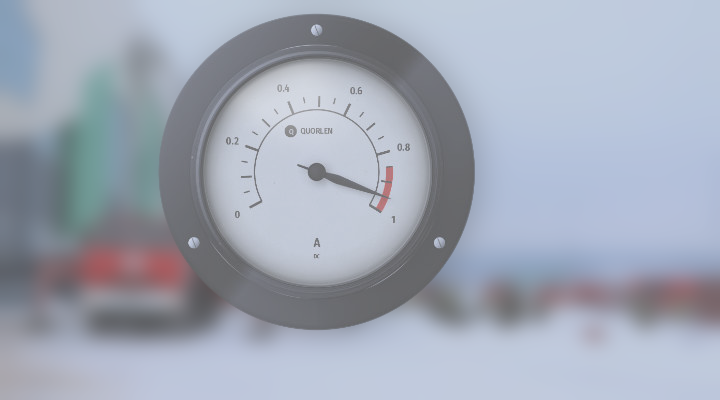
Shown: A 0.95
